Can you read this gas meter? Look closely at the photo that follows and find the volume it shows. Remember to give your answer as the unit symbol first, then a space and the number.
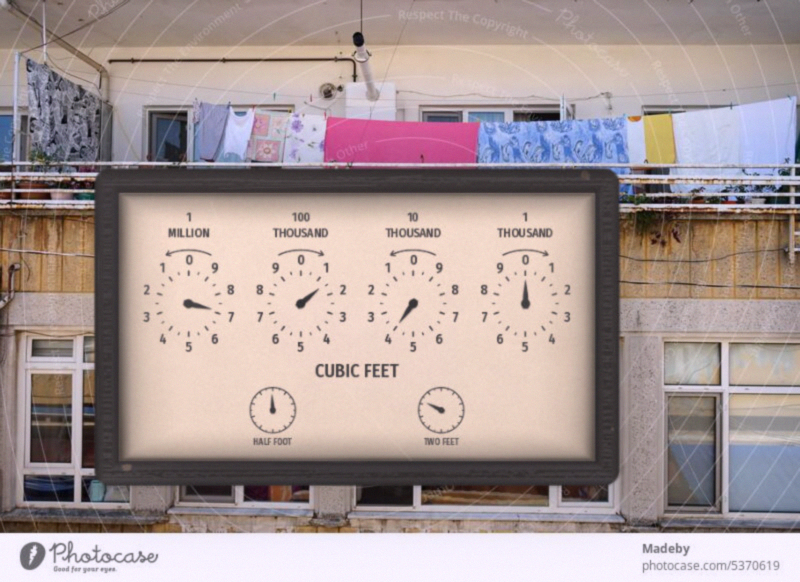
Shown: ft³ 714000
